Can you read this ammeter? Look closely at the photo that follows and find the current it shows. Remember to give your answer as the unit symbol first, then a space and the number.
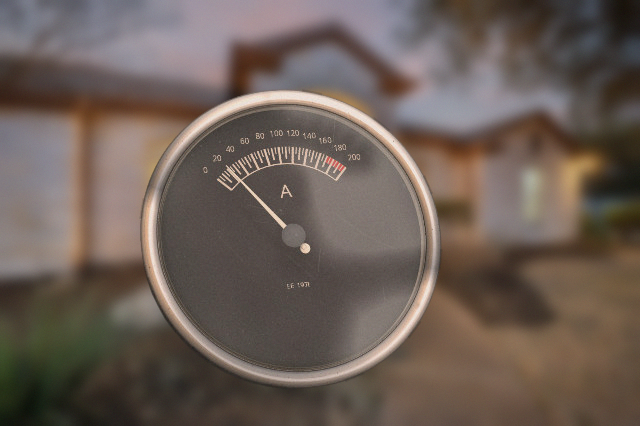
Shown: A 20
